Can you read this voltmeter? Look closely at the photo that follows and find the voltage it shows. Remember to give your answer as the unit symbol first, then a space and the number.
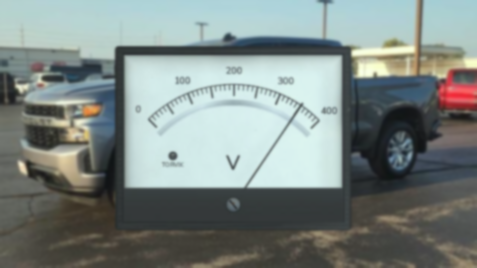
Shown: V 350
